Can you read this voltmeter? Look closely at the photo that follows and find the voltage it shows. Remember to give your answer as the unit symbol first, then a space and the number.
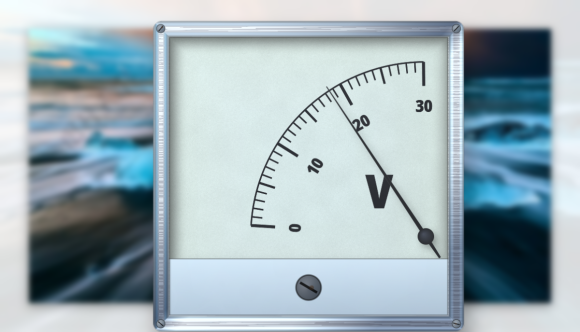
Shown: V 18.5
